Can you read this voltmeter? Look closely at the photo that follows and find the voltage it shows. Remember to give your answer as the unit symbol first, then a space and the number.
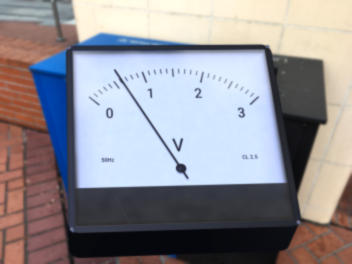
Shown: V 0.6
